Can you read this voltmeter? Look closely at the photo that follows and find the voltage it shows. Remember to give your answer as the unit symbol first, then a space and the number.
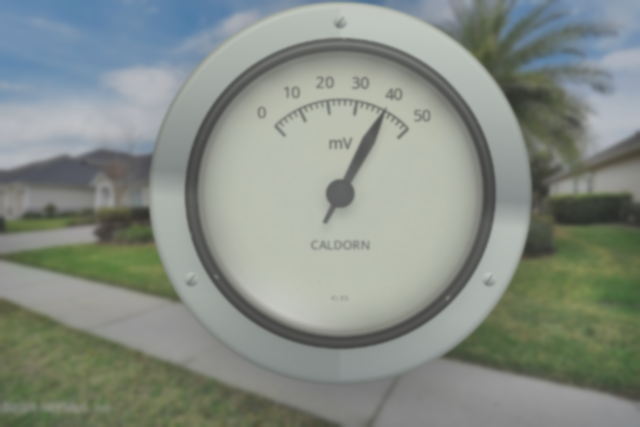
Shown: mV 40
